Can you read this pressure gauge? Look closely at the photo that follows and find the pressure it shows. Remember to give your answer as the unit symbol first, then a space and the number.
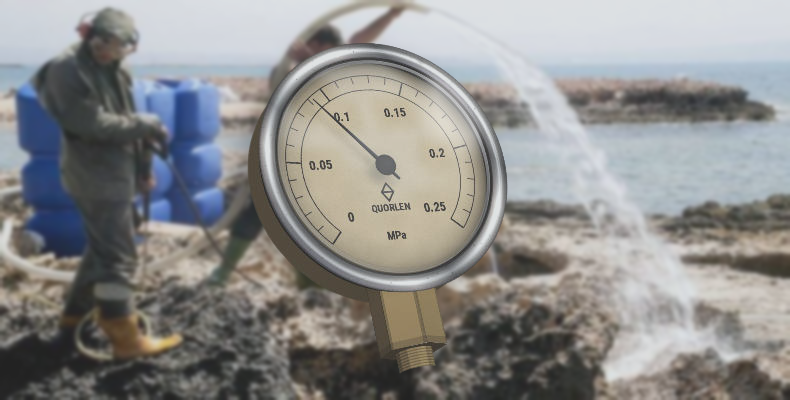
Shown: MPa 0.09
